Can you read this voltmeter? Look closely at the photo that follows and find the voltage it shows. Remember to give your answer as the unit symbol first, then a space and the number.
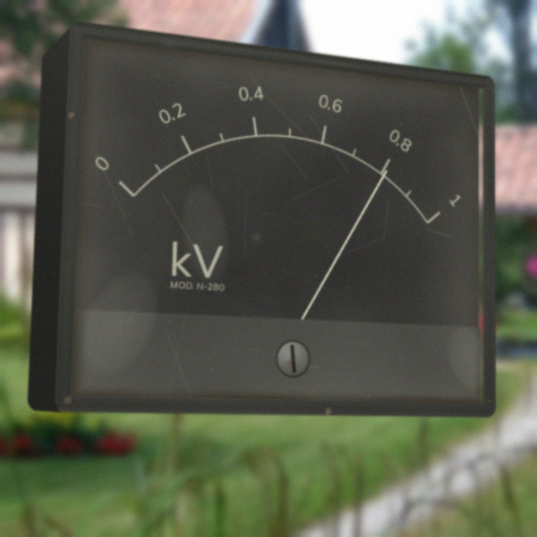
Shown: kV 0.8
